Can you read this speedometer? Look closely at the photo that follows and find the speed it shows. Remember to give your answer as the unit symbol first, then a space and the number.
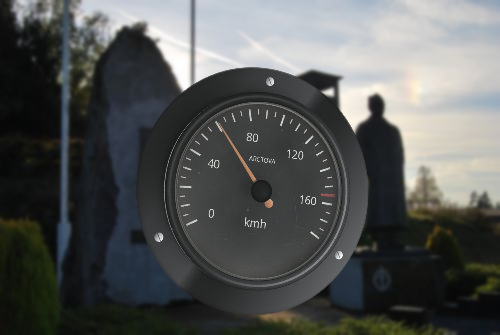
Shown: km/h 60
